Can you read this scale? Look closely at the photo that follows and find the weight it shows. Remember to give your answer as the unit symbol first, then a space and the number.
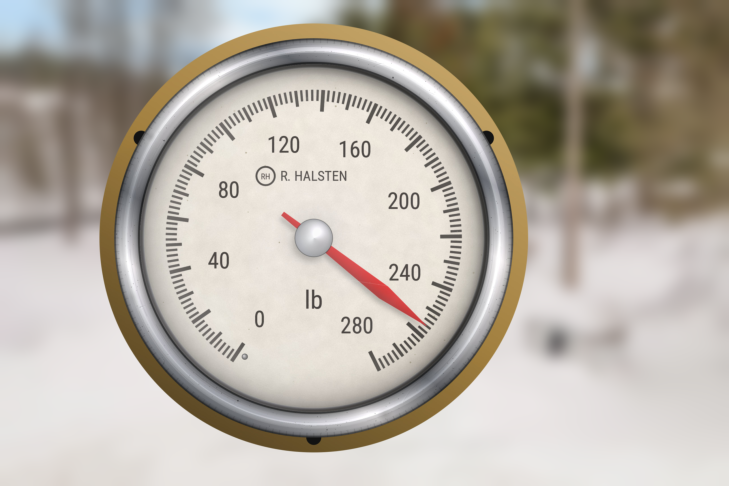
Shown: lb 256
